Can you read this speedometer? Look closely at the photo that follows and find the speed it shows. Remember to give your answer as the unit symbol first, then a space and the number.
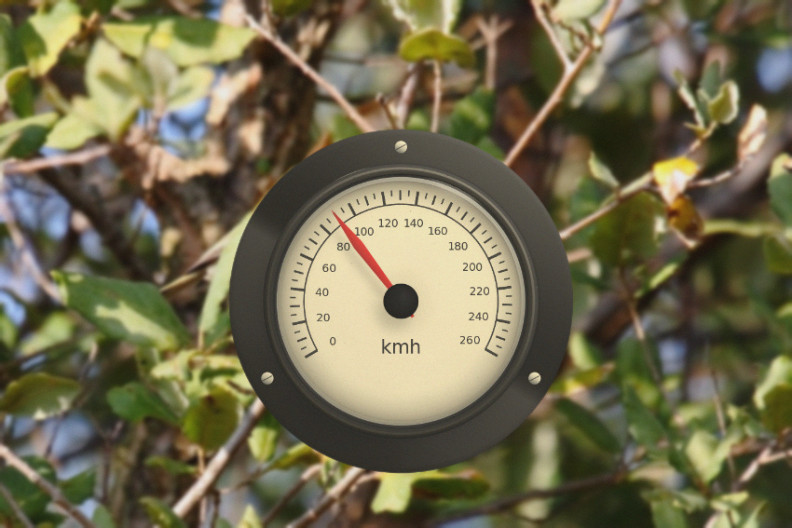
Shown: km/h 90
